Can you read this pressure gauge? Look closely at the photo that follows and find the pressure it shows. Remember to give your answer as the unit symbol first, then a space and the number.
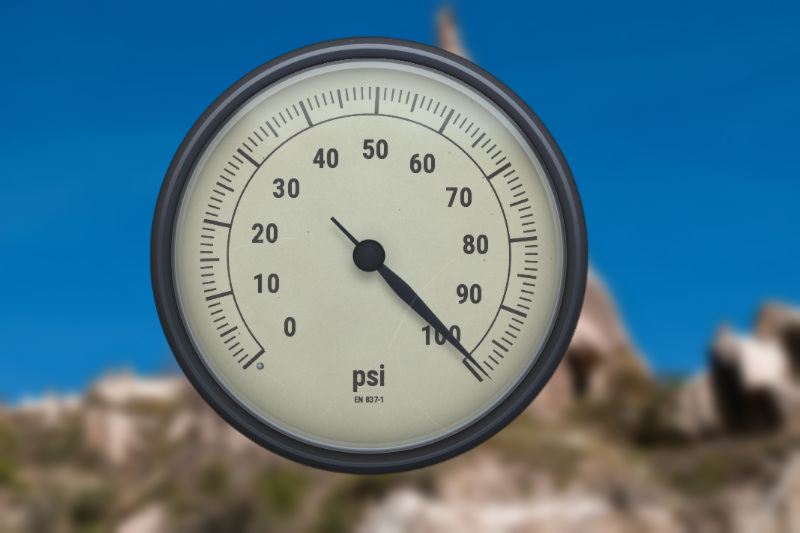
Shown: psi 99
